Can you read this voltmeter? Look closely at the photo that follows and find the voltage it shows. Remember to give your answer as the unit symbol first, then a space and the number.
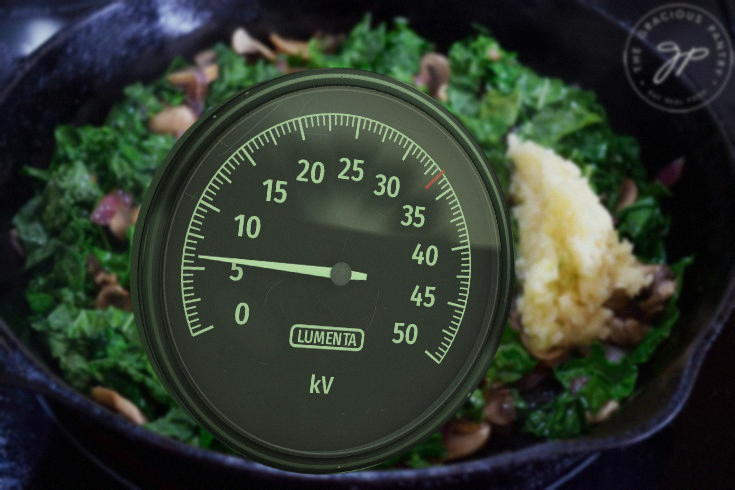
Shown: kV 6
